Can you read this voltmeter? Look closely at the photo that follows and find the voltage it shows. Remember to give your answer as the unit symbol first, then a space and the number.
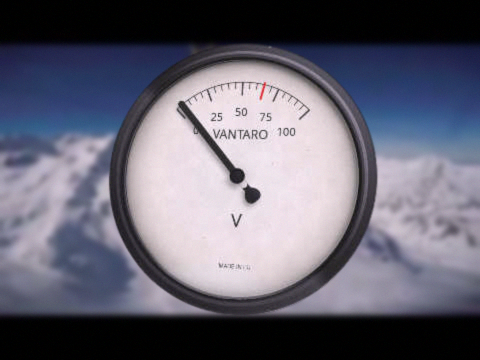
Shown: V 5
